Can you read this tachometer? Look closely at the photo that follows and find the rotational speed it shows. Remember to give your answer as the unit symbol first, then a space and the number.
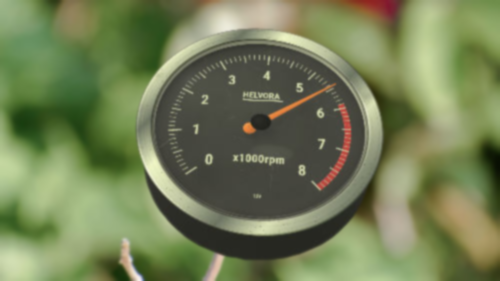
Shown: rpm 5500
